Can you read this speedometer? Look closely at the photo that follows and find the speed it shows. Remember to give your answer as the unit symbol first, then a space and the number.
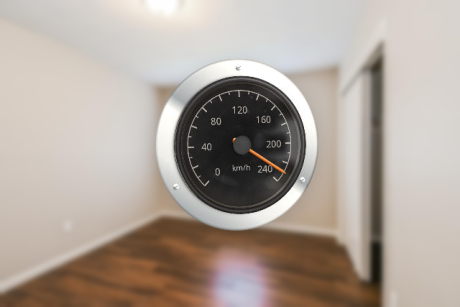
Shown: km/h 230
